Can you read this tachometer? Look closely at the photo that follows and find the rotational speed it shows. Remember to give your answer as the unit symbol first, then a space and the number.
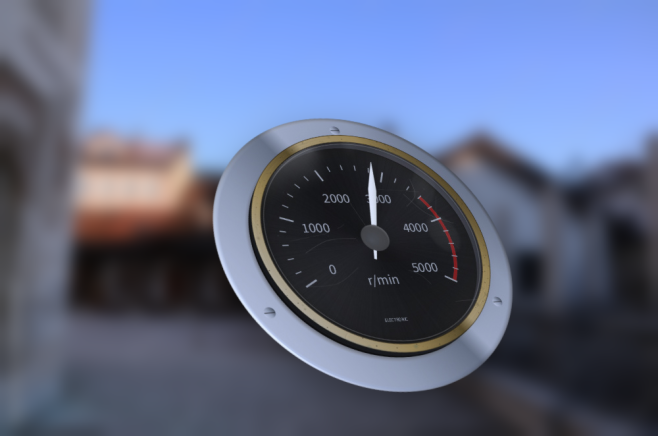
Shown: rpm 2800
